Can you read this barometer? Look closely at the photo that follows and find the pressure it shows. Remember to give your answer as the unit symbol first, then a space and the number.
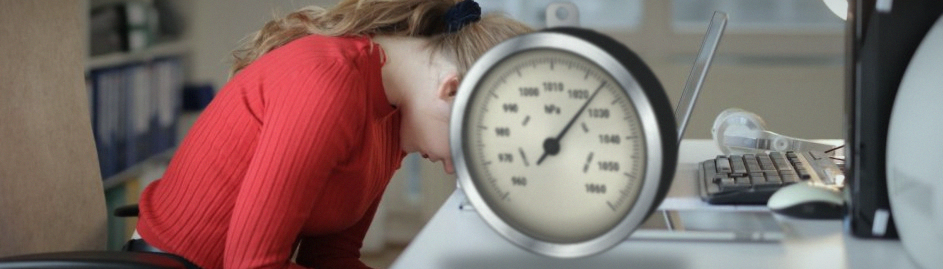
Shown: hPa 1025
